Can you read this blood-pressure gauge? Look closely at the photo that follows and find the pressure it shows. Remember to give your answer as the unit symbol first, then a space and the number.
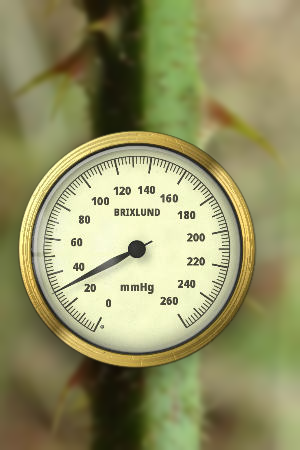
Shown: mmHg 30
